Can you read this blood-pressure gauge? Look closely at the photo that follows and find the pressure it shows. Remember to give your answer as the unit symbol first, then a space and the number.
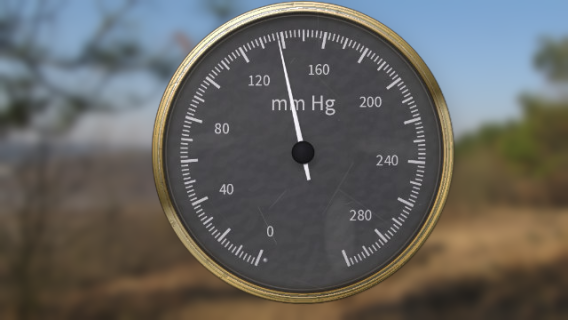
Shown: mmHg 138
